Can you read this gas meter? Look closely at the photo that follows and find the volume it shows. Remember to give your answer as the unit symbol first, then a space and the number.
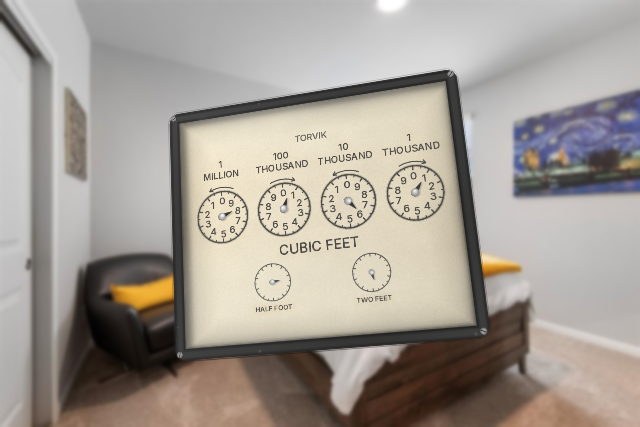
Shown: ft³ 806100
